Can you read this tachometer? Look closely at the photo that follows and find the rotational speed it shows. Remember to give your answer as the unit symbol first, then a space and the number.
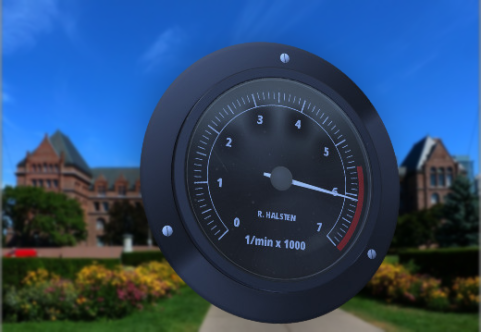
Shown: rpm 6100
